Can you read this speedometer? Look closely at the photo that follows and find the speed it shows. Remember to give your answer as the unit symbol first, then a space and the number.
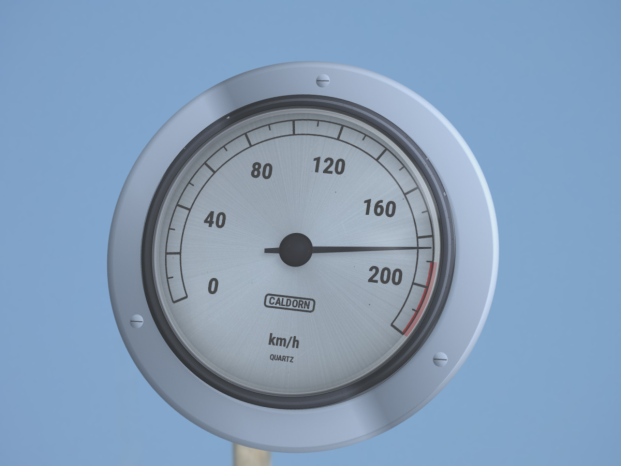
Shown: km/h 185
